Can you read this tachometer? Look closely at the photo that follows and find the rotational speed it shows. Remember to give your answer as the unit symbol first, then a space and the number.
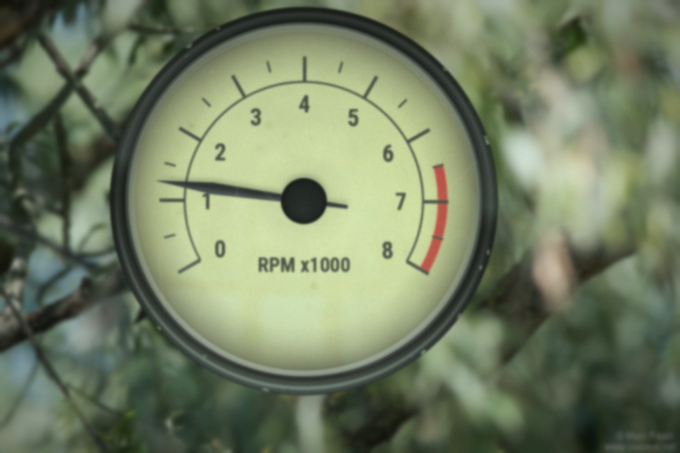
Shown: rpm 1250
